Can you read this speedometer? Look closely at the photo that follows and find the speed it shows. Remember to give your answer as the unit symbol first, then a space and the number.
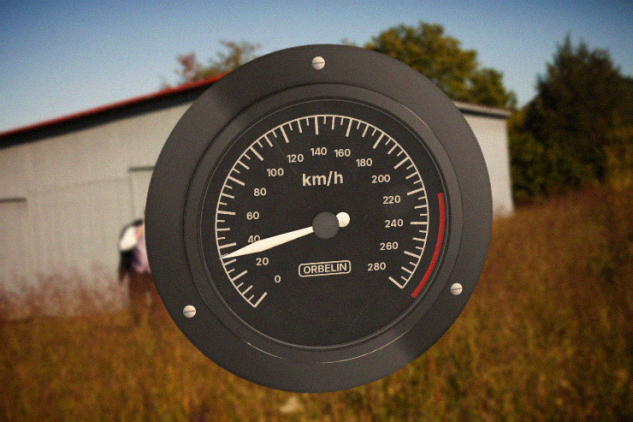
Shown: km/h 35
